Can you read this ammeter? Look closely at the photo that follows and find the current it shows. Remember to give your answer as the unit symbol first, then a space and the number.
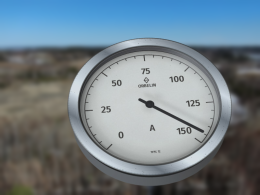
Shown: A 145
